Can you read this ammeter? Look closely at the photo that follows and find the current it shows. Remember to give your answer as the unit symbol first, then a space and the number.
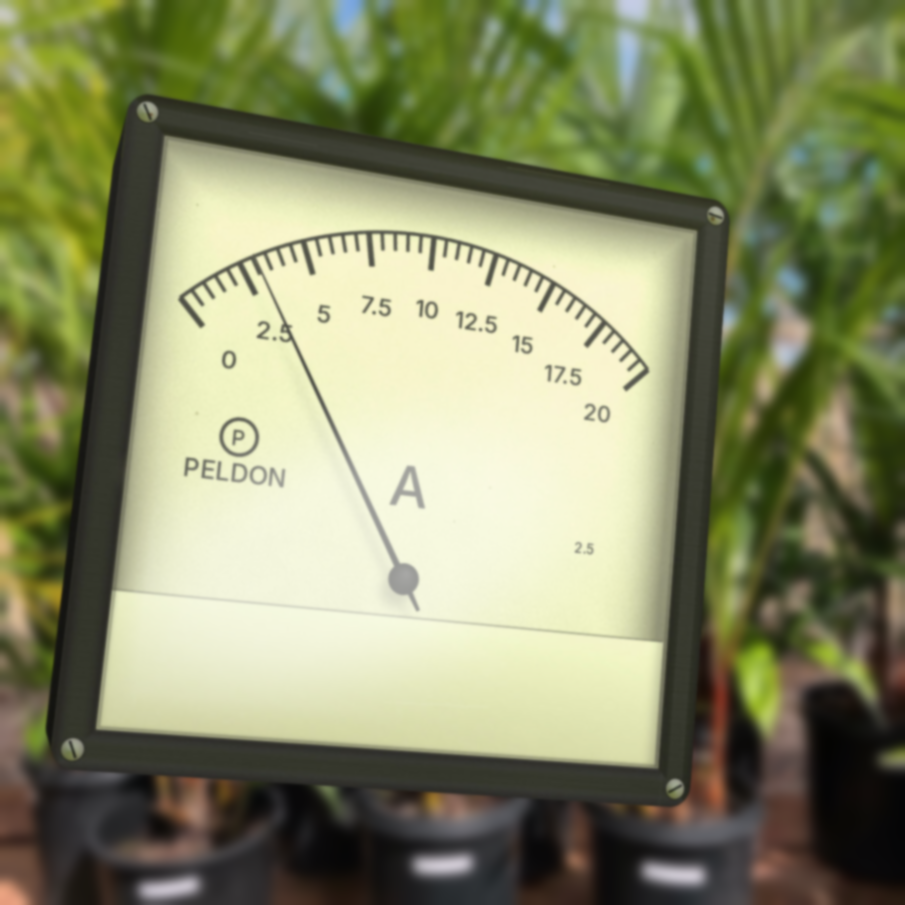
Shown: A 3
